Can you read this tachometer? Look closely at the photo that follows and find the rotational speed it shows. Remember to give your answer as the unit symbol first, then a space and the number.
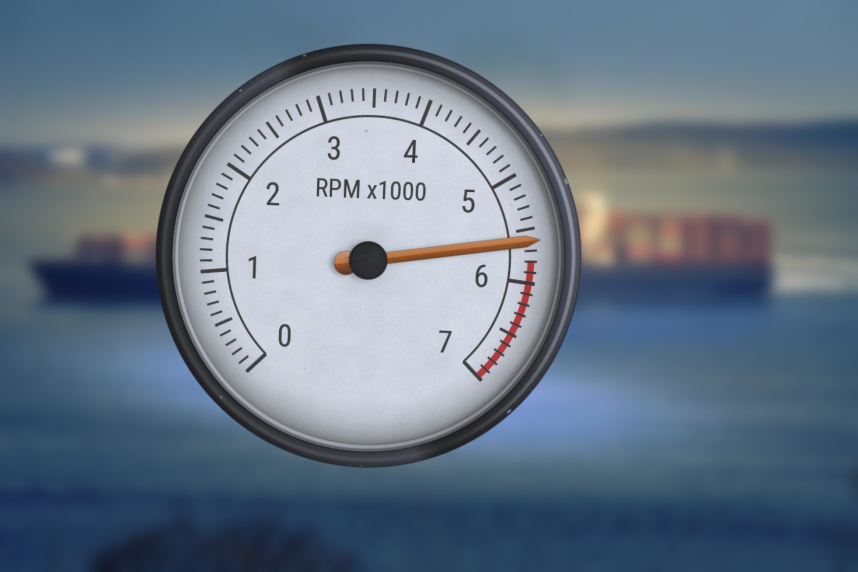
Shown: rpm 5600
